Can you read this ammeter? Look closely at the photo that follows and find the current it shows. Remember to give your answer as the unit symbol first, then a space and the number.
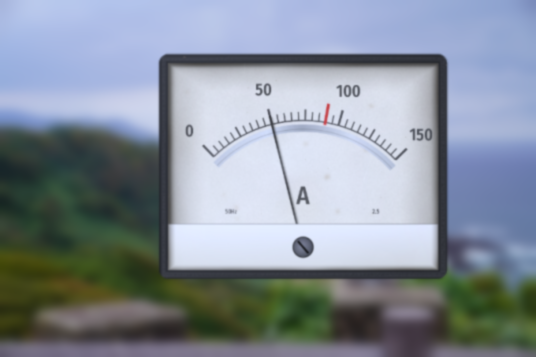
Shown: A 50
